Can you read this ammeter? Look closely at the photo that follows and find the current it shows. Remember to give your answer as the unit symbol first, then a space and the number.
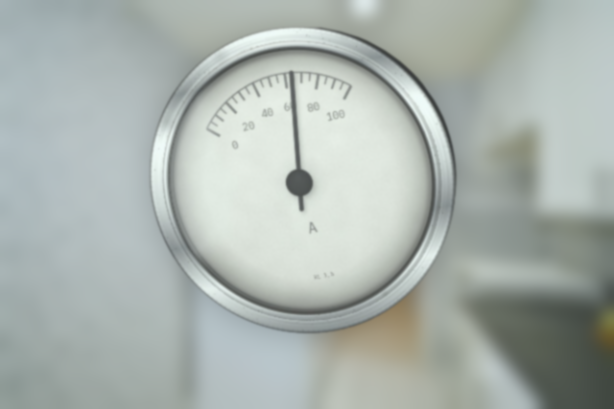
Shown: A 65
